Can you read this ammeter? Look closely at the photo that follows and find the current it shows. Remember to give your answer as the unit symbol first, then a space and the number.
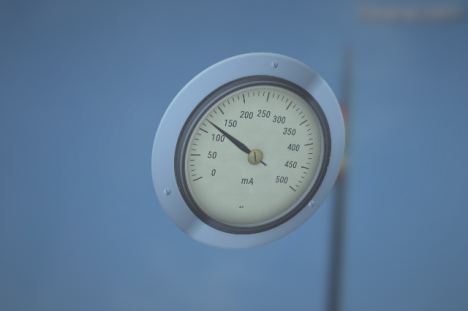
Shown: mA 120
